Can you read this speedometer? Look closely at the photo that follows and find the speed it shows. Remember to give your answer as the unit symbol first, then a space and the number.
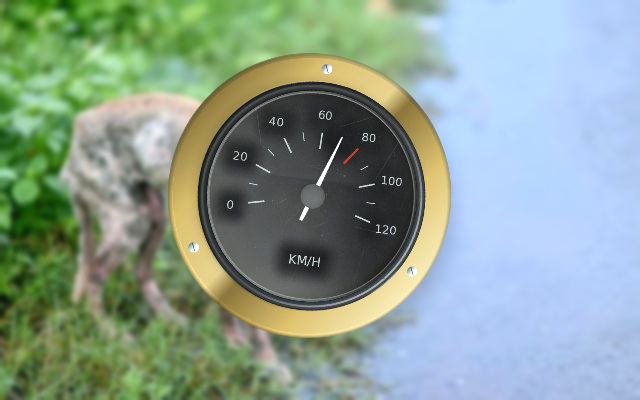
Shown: km/h 70
